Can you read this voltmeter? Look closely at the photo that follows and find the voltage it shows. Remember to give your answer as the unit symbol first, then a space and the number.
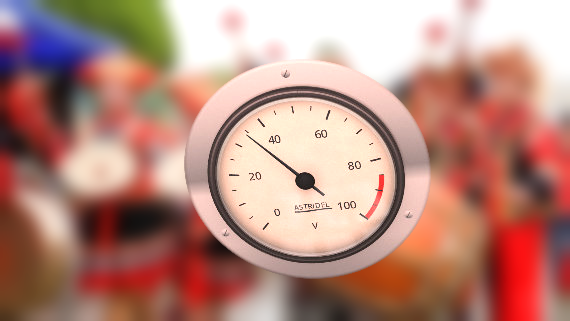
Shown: V 35
